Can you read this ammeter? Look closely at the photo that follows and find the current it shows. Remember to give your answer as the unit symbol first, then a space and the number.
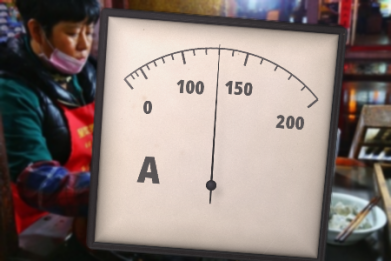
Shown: A 130
